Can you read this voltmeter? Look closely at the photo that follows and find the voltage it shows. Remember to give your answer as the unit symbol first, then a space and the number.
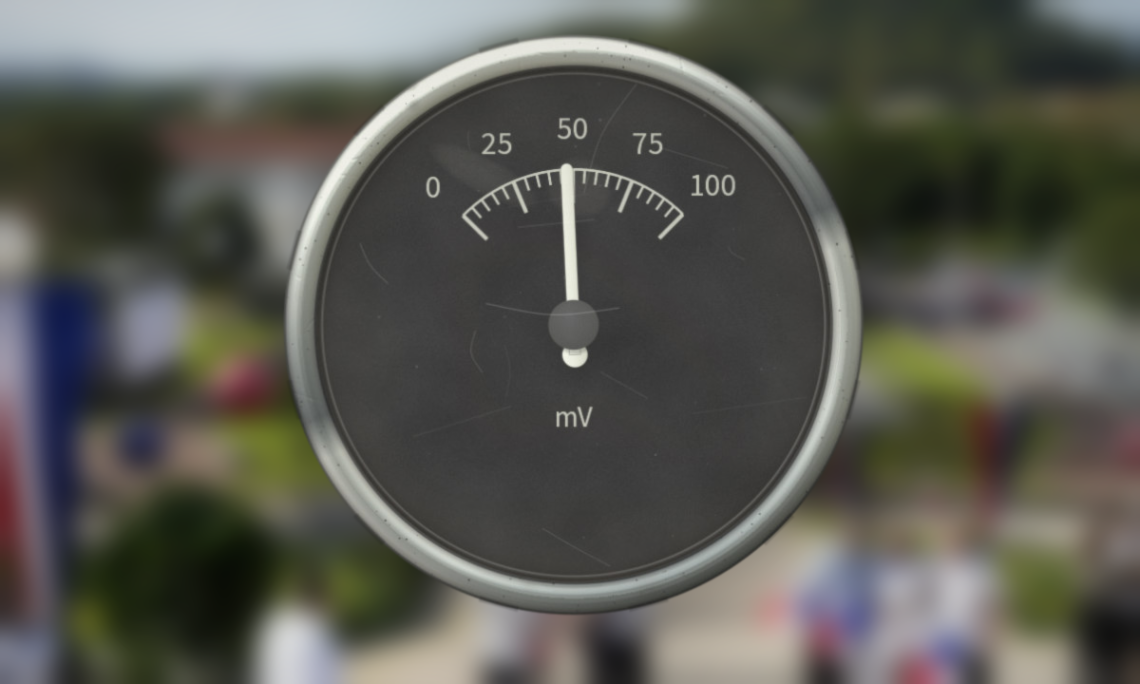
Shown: mV 47.5
